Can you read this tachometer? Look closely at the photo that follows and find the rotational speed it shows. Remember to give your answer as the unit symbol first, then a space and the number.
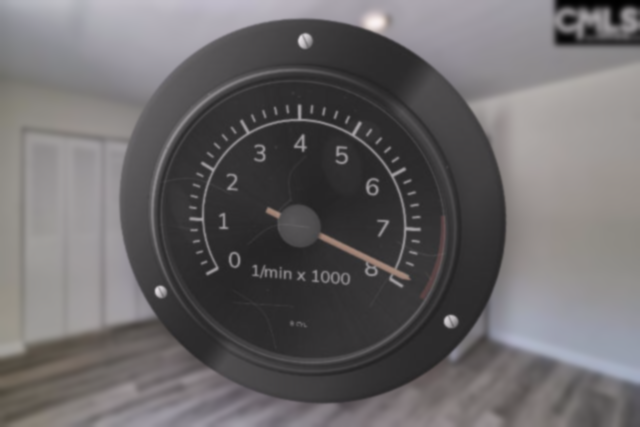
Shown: rpm 7800
